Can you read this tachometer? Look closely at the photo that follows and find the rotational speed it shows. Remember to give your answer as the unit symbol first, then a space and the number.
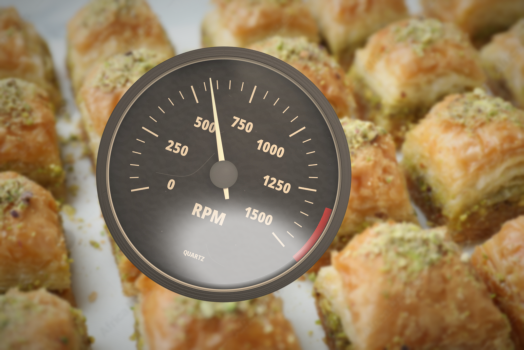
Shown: rpm 575
